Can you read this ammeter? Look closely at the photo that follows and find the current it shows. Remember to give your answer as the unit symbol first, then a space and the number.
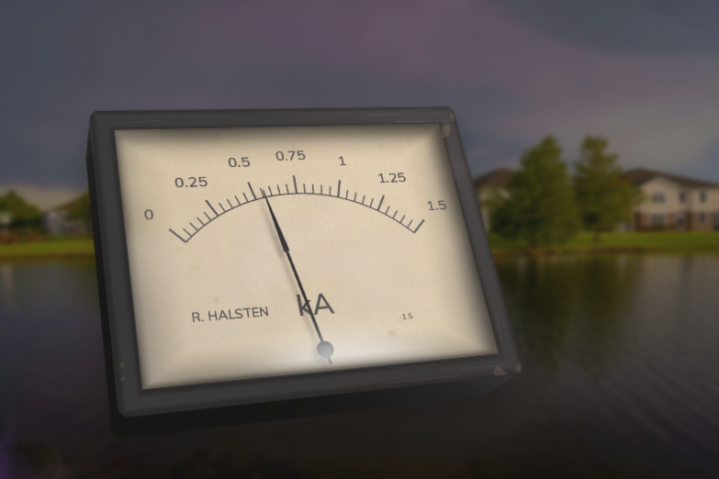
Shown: kA 0.55
